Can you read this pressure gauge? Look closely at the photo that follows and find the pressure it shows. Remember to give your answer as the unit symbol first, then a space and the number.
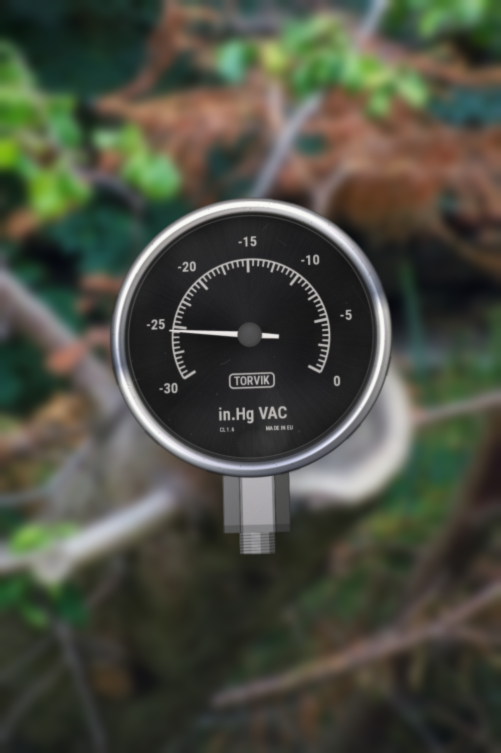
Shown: inHg -25.5
